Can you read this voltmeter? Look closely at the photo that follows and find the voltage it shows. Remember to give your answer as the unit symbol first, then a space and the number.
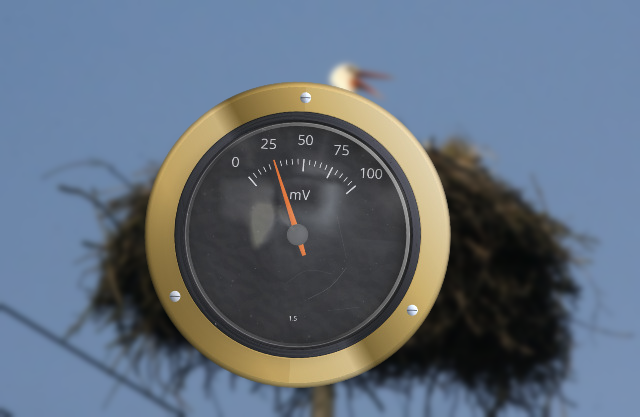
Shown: mV 25
